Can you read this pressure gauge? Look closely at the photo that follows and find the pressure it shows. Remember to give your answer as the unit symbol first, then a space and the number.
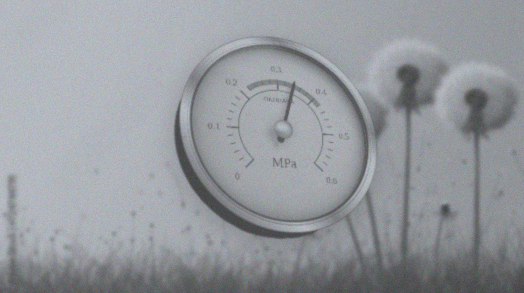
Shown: MPa 0.34
